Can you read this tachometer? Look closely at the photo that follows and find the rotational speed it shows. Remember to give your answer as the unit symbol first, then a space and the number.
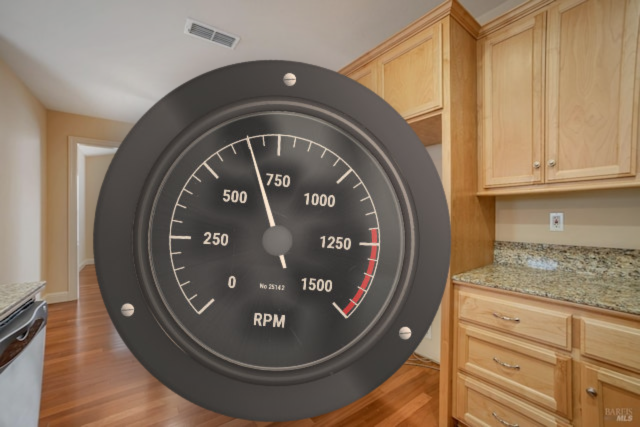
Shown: rpm 650
